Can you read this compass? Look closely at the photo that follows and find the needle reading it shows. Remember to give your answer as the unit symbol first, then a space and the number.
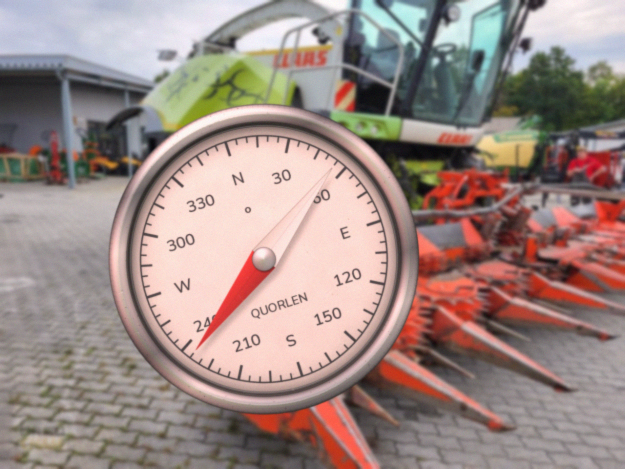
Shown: ° 235
